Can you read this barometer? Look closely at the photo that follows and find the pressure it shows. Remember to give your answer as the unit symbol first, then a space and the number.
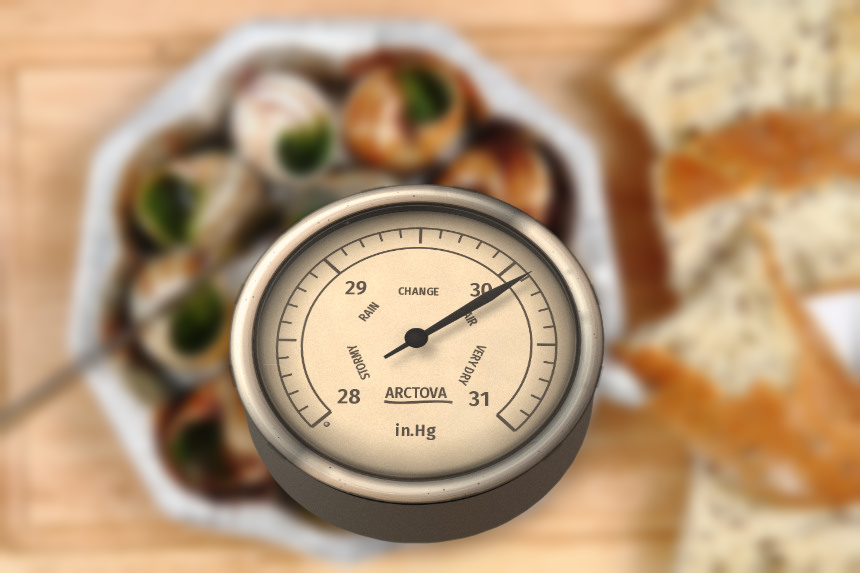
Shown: inHg 30.1
